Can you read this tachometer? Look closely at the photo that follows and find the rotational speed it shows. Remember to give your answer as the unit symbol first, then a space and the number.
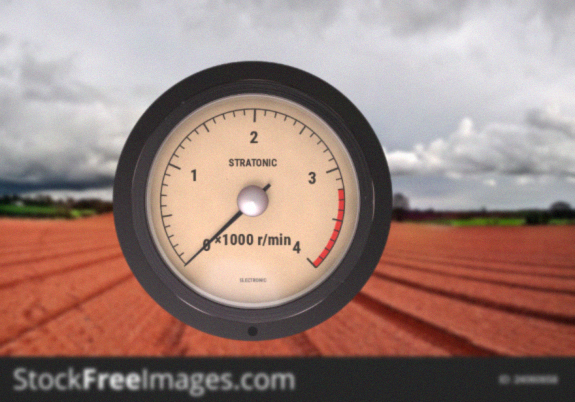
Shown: rpm 0
